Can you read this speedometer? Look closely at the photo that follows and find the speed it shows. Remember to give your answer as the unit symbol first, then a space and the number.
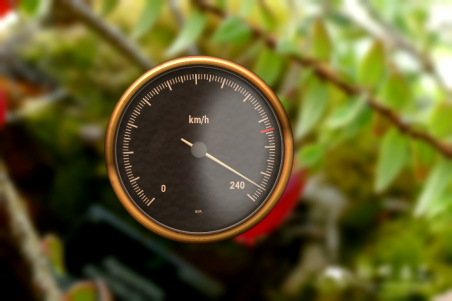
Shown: km/h 230
